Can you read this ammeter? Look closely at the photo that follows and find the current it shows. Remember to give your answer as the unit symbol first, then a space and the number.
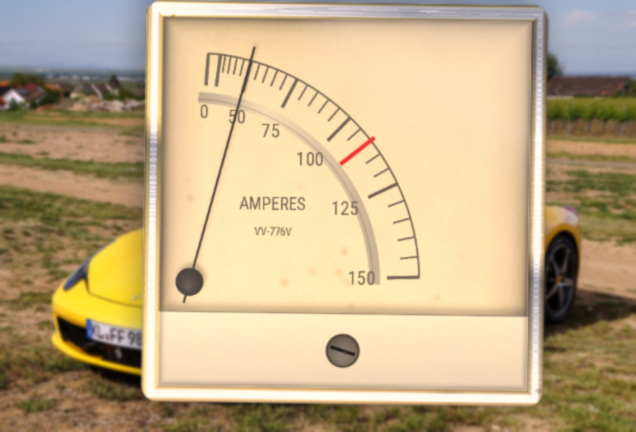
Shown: A 50
